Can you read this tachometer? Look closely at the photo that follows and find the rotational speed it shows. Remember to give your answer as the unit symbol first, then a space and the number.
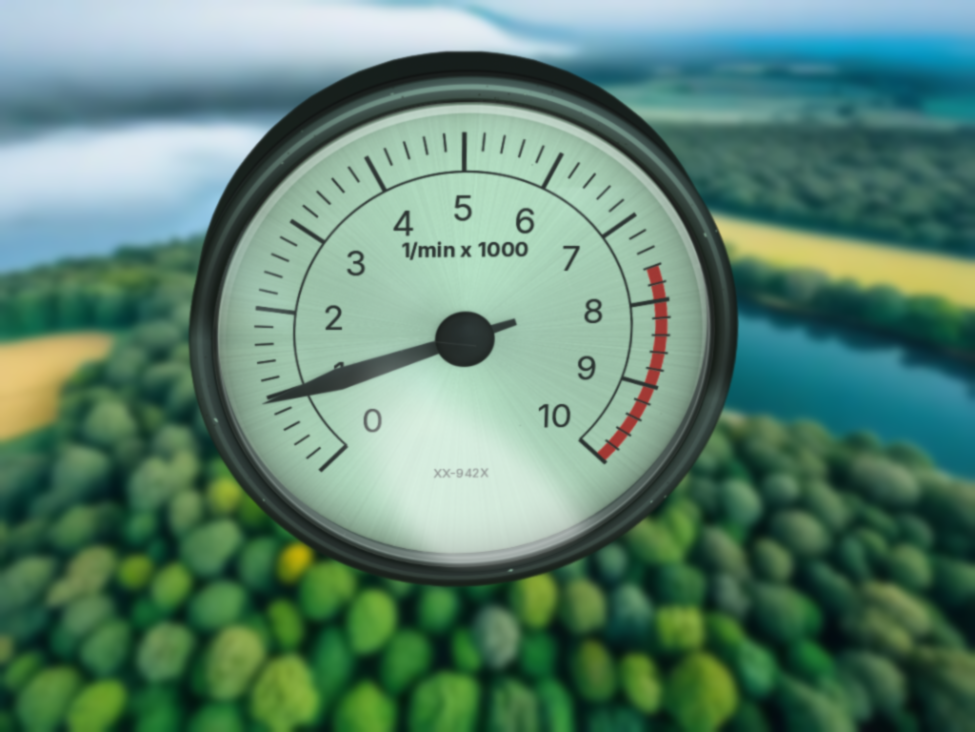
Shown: rpm 1000
